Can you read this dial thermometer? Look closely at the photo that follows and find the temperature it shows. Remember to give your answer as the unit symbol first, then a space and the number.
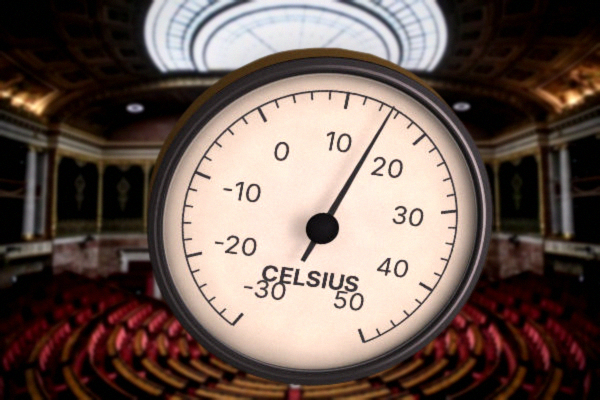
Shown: °C 15
